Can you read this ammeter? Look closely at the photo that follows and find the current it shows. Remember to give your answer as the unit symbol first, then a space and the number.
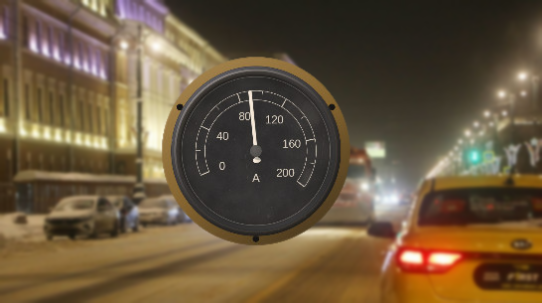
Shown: A 90
